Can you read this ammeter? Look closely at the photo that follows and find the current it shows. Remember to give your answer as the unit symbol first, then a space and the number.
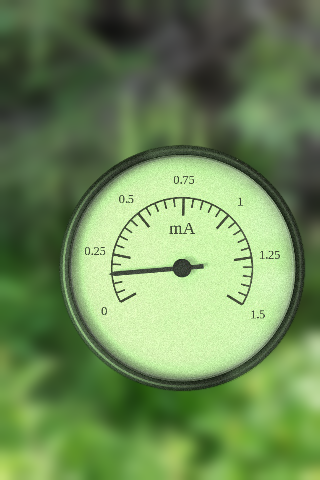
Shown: mA 0.15
